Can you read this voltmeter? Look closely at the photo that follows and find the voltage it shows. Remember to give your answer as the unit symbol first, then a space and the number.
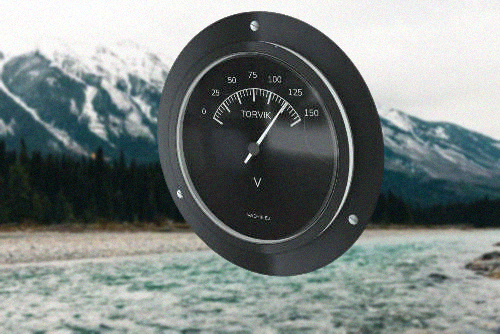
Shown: V 125
